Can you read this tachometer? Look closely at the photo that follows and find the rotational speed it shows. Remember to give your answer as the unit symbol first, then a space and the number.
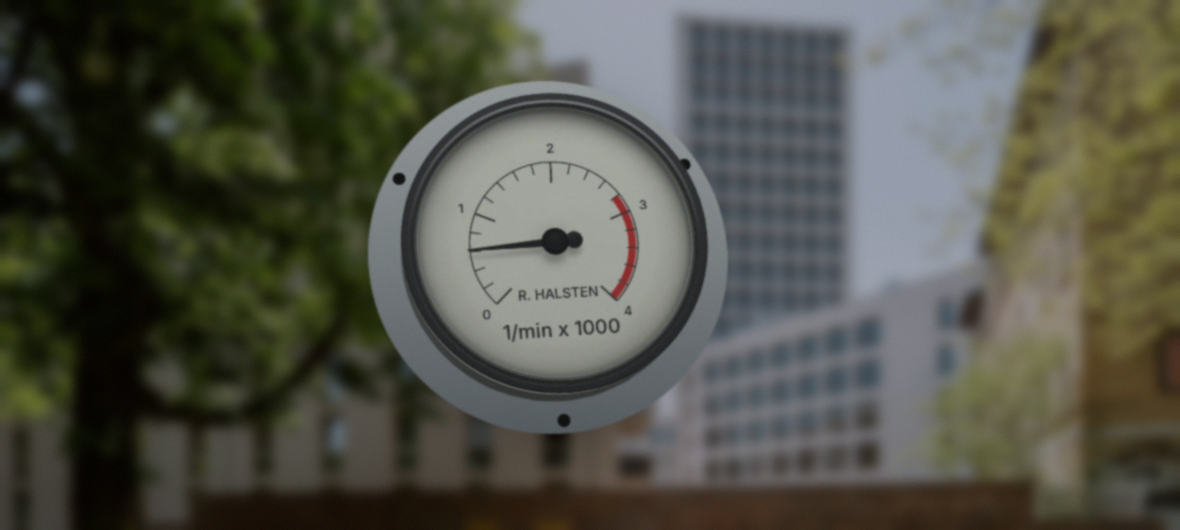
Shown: rpm 600
